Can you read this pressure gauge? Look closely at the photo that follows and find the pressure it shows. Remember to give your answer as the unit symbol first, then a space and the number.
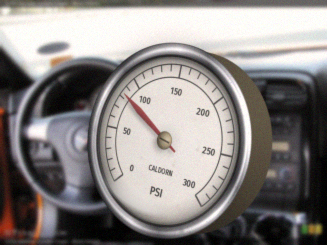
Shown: psi 85
